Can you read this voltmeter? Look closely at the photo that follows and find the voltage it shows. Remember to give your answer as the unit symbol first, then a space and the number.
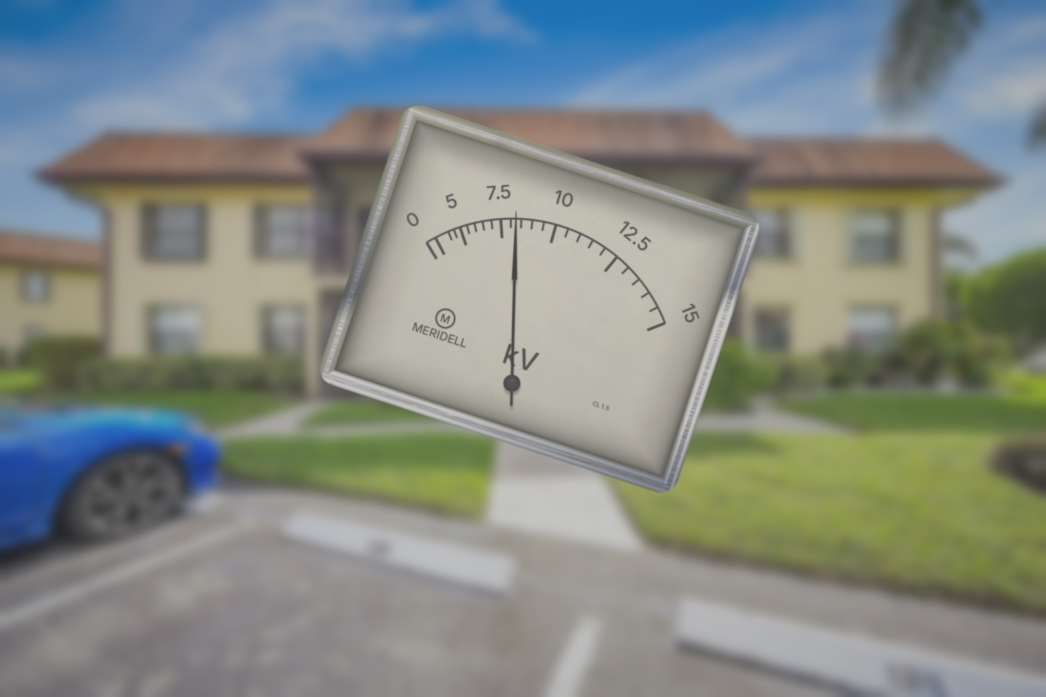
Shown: kV 8.25
